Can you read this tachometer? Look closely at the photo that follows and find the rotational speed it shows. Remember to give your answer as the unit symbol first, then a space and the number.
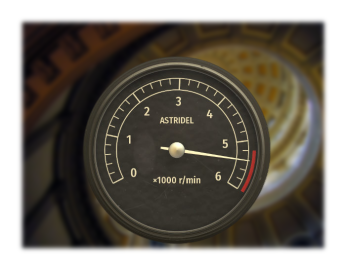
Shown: rpm 5400
